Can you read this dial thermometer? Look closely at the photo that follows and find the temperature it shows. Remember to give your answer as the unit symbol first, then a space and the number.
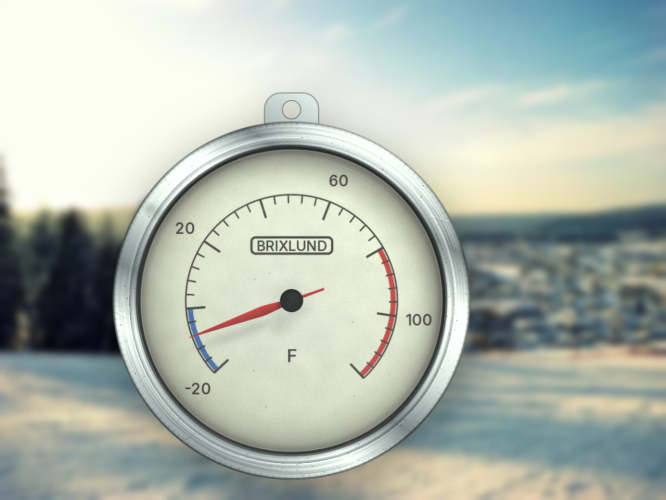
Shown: °F -8
